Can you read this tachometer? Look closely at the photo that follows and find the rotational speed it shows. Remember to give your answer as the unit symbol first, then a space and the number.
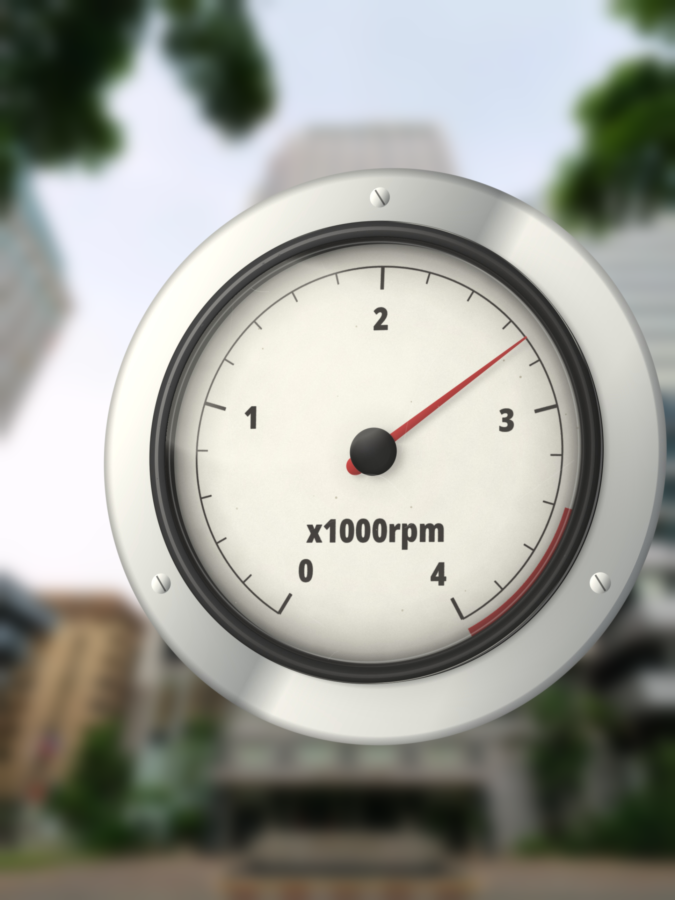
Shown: rpm 2700
